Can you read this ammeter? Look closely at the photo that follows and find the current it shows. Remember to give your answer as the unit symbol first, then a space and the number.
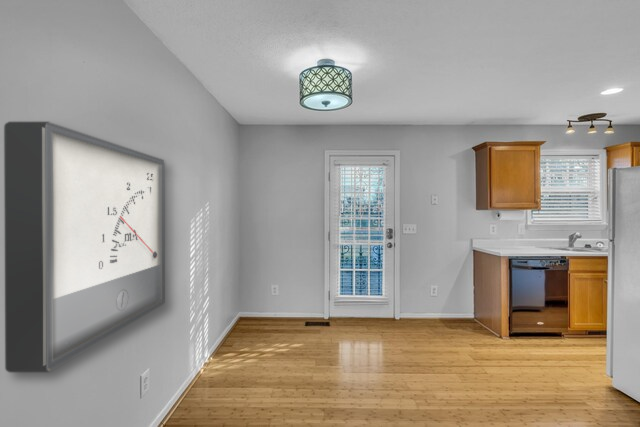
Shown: mA 1.5
